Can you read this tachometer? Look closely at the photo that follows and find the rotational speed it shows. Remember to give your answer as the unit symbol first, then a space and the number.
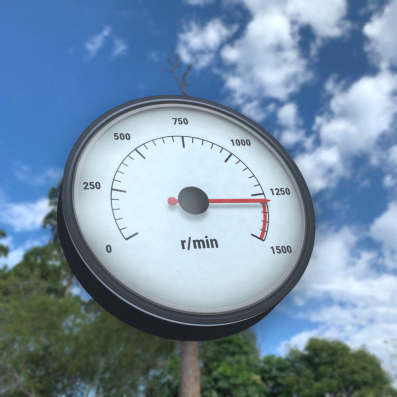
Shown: rpm 1300
